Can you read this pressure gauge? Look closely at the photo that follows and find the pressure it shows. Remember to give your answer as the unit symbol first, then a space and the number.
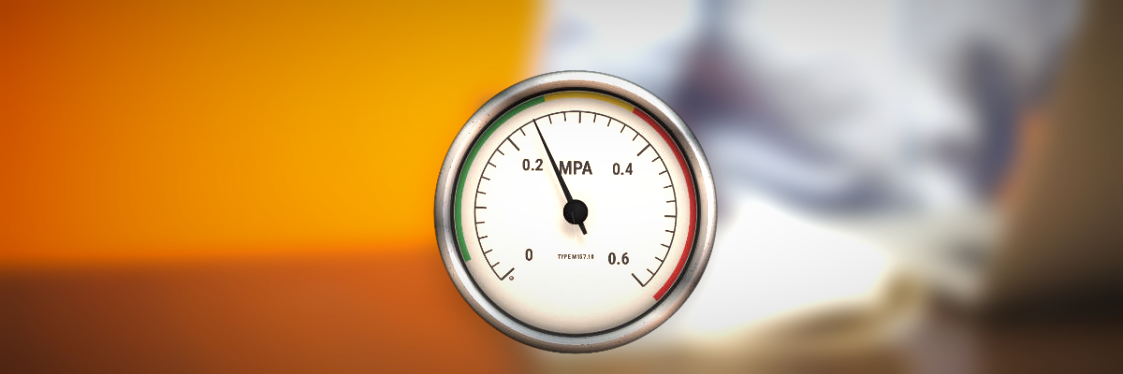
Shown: MPa 0.24
